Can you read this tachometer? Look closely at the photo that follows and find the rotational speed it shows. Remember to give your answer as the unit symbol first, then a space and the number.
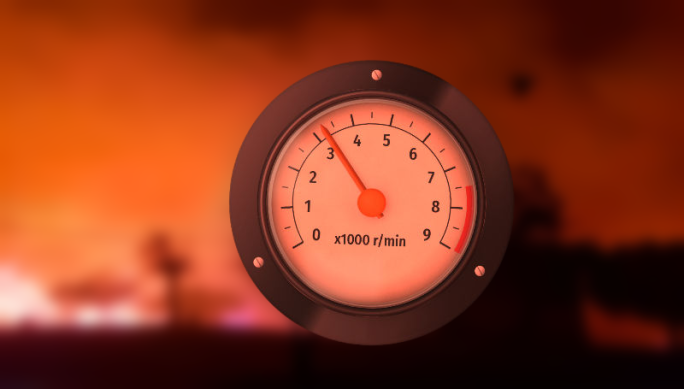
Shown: rpm 3250
